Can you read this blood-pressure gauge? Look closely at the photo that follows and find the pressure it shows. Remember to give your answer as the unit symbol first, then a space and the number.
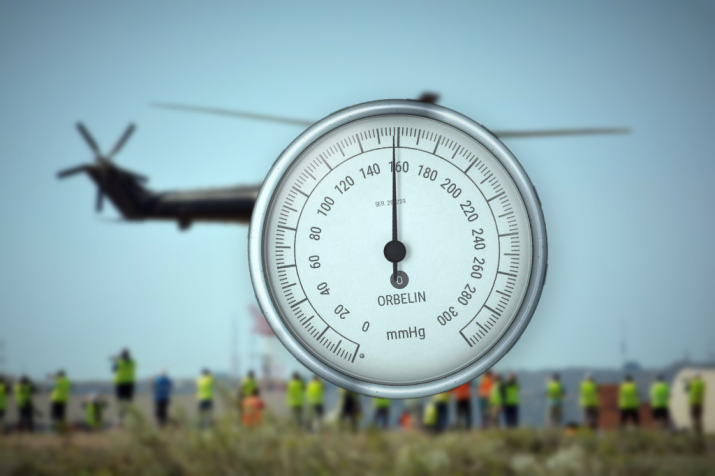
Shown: mmHg 158
